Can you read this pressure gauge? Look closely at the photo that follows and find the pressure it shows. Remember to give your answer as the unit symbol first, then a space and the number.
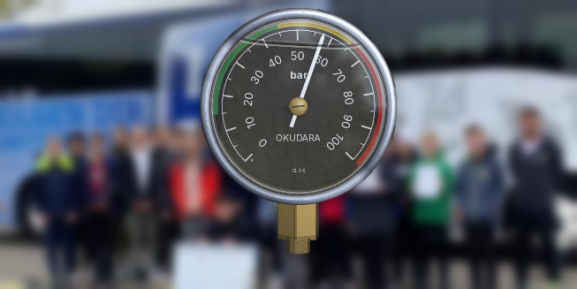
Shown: bar 57.5
